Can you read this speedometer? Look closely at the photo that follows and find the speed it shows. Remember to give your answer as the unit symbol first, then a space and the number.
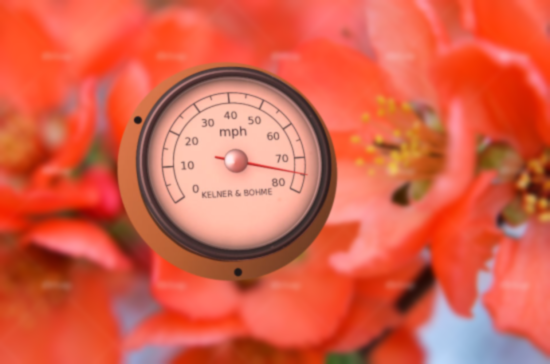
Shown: mph 75
